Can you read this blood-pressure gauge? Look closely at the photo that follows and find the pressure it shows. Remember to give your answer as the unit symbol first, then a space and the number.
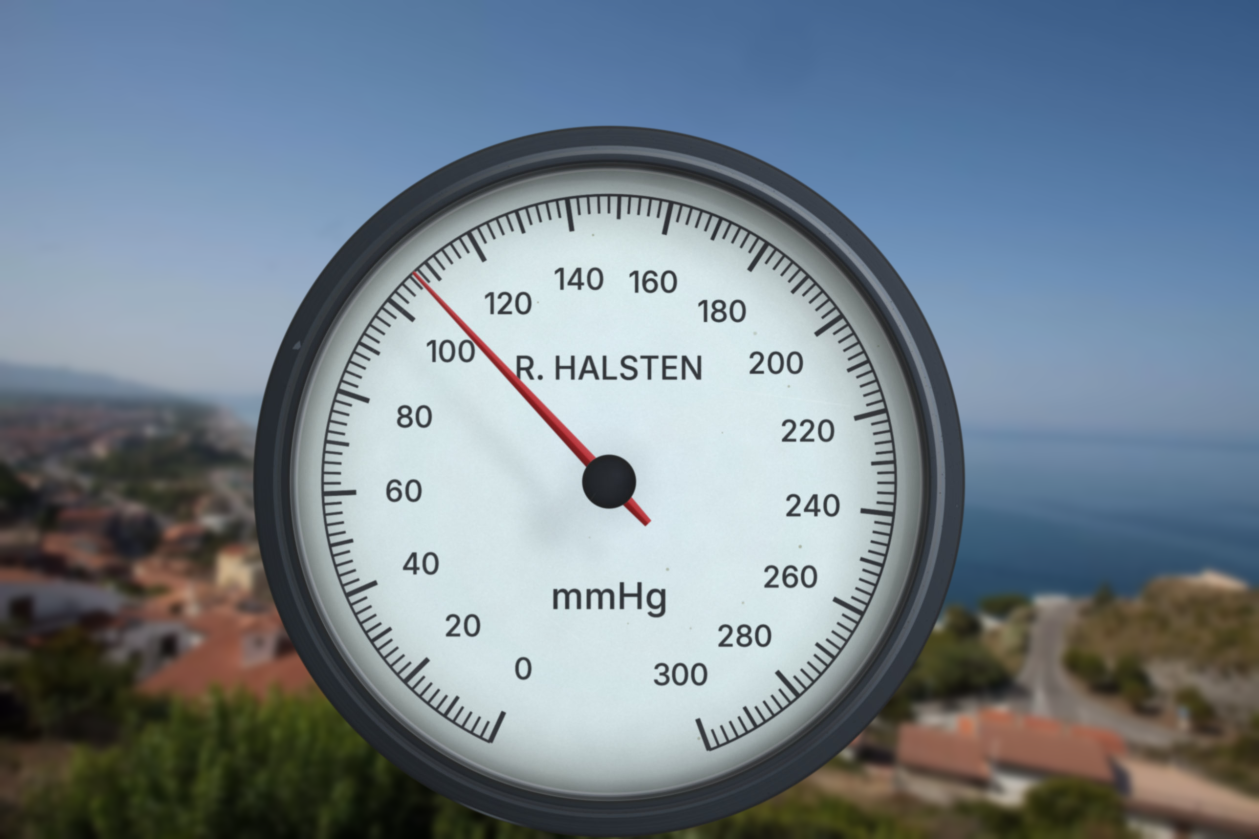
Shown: mmHg 107
